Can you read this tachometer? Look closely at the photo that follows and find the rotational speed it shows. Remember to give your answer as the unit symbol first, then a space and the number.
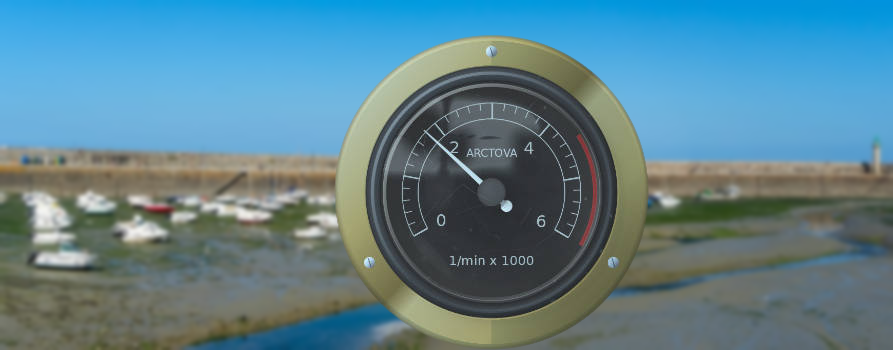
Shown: rpm 1800
